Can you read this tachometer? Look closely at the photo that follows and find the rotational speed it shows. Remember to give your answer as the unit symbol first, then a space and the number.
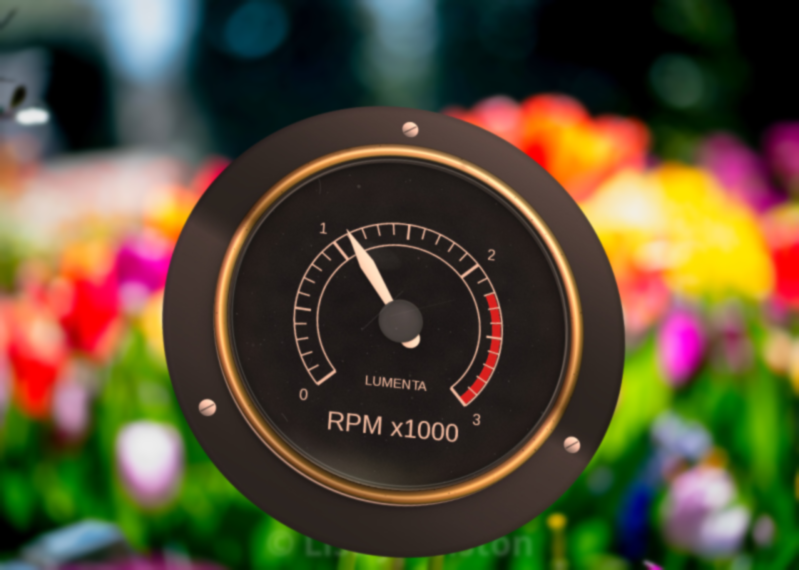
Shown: rpm 1100
